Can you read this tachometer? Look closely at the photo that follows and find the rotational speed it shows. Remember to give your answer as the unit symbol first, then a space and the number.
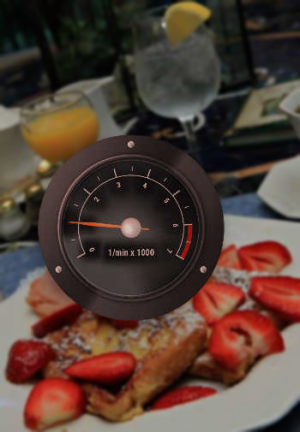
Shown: rpm 1000
